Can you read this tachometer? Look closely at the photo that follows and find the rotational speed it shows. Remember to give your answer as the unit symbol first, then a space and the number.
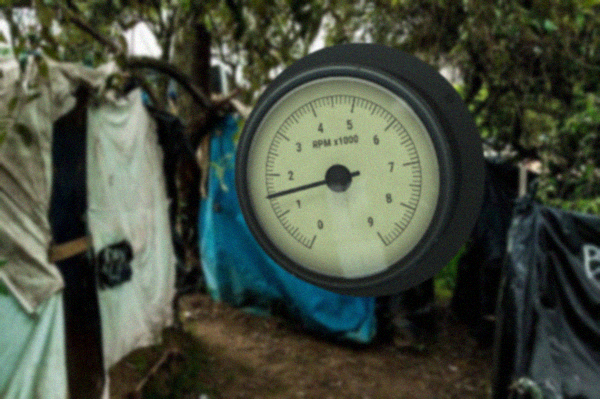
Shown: rpm 1500
